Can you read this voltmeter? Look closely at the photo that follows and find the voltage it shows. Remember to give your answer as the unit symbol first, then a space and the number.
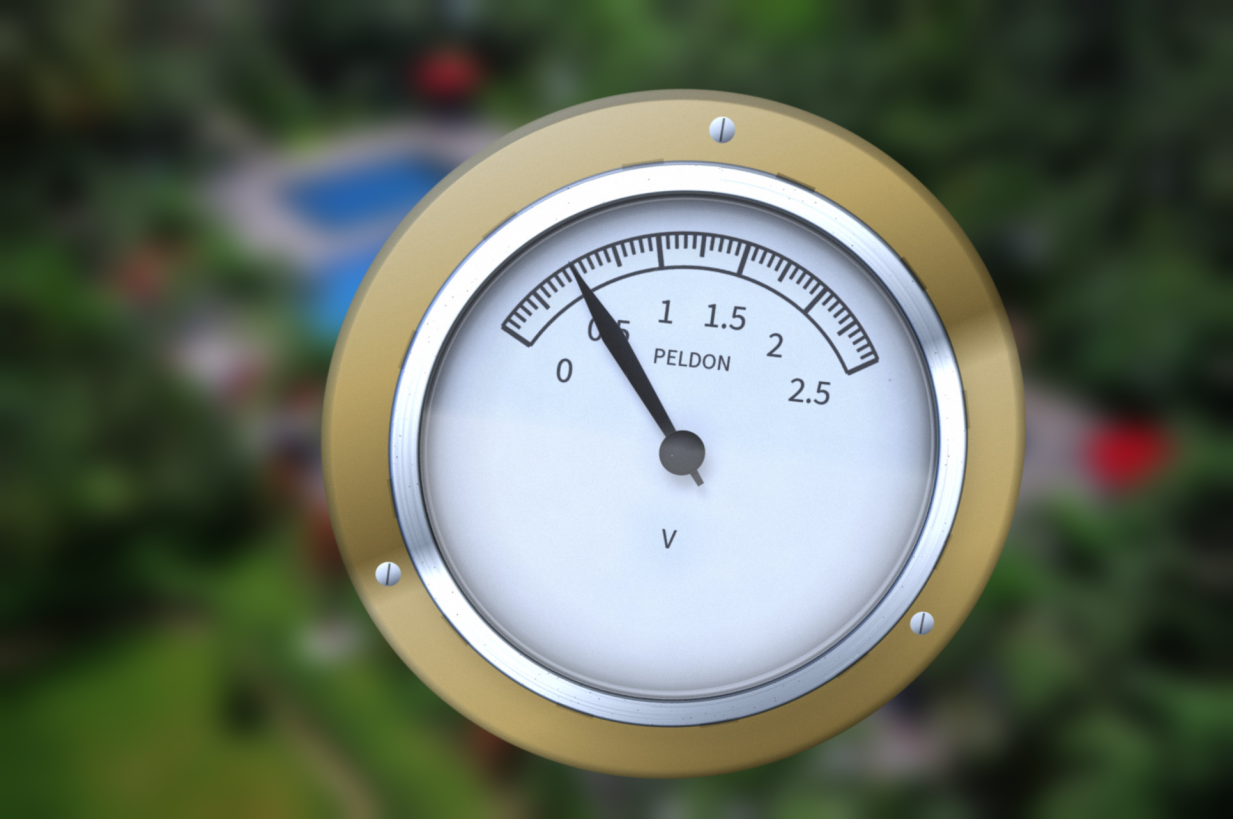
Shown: V 0.5
